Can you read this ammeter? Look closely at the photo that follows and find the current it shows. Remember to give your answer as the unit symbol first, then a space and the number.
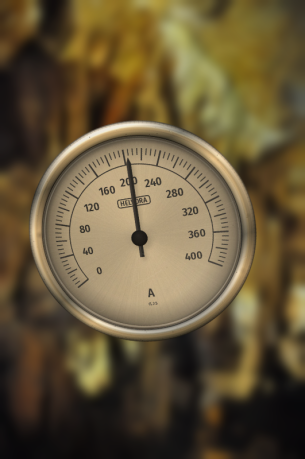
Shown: A 205
